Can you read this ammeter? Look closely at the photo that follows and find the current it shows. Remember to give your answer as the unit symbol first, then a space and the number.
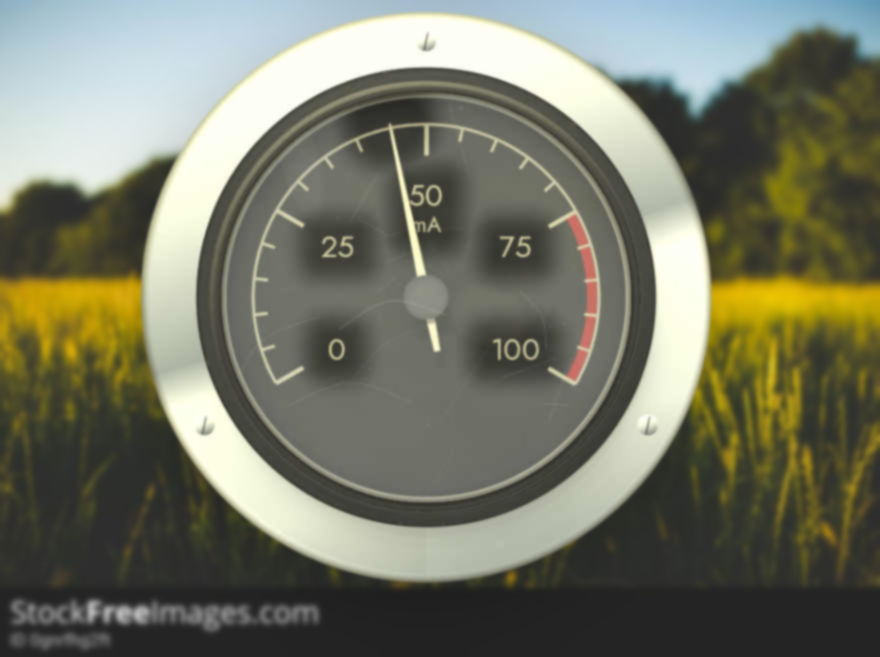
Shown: mA 45
